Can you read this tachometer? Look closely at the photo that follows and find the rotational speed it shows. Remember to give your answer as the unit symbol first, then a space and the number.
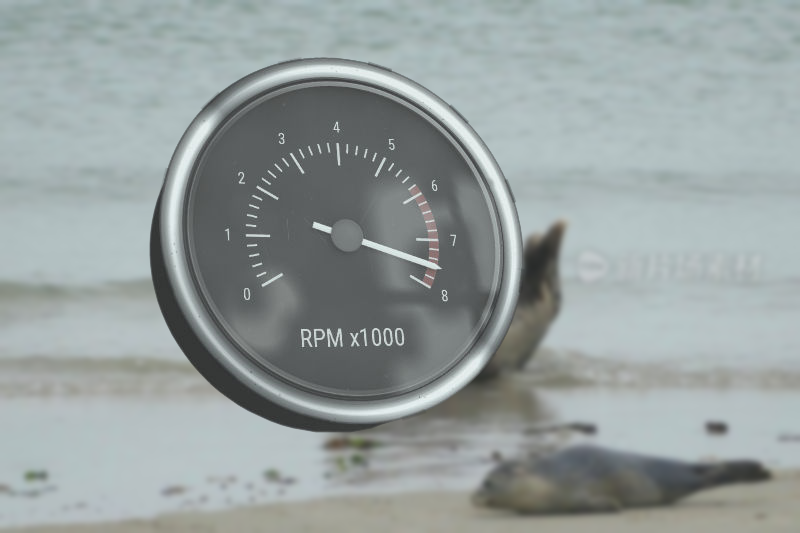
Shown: rpm 7600
